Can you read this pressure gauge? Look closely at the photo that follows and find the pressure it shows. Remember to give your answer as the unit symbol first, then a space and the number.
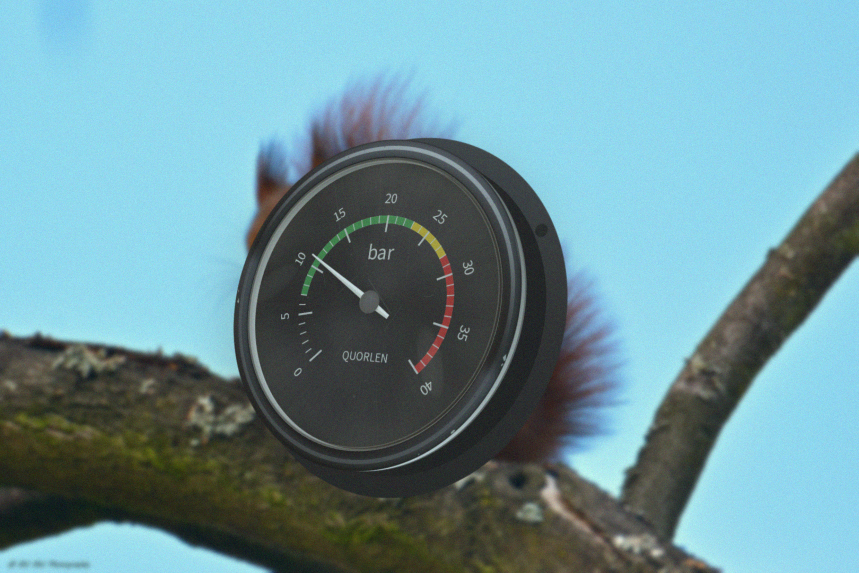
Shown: bar 11
